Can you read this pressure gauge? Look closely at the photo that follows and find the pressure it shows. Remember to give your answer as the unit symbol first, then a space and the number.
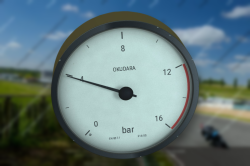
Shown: bar 4
